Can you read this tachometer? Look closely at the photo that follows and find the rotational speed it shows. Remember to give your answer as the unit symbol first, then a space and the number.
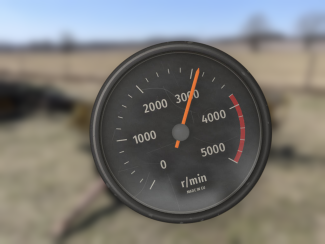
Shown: rpm 3100
